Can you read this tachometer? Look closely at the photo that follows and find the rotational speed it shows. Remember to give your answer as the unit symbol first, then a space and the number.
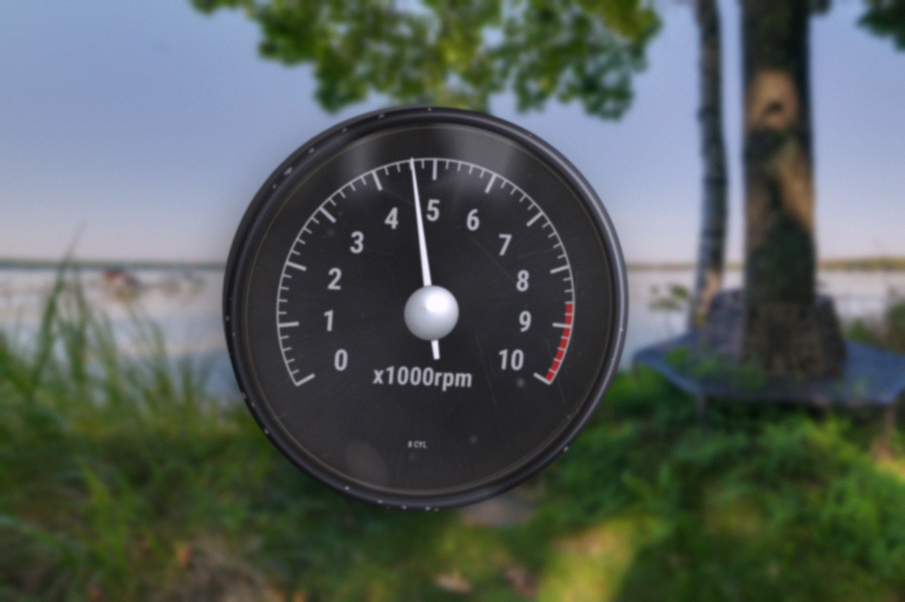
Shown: rpm 4600
